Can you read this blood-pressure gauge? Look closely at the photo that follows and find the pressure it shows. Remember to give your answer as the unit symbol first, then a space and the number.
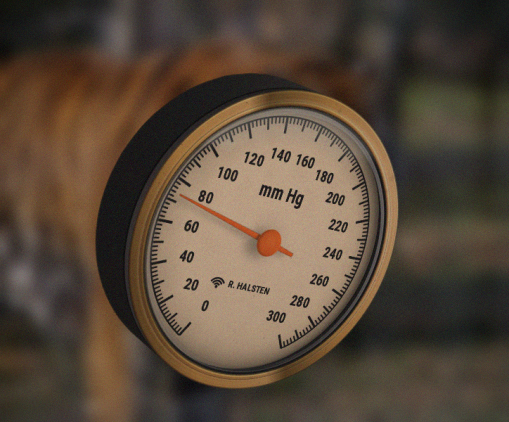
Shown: mmHg 74
